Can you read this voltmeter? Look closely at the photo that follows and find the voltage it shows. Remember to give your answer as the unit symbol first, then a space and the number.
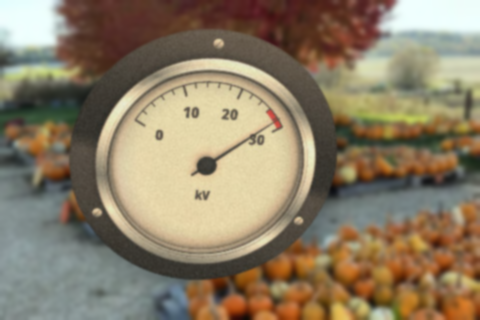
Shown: kV 28
